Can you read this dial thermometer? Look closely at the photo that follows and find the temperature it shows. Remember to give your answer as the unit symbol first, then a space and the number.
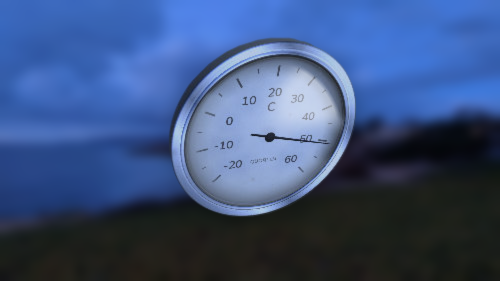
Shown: °C 50
